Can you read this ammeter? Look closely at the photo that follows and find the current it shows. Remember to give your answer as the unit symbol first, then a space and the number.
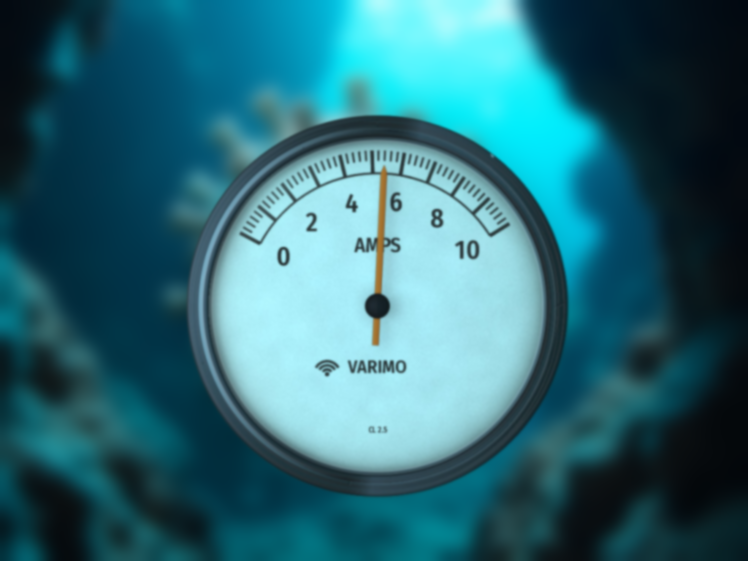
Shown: A 5.4
